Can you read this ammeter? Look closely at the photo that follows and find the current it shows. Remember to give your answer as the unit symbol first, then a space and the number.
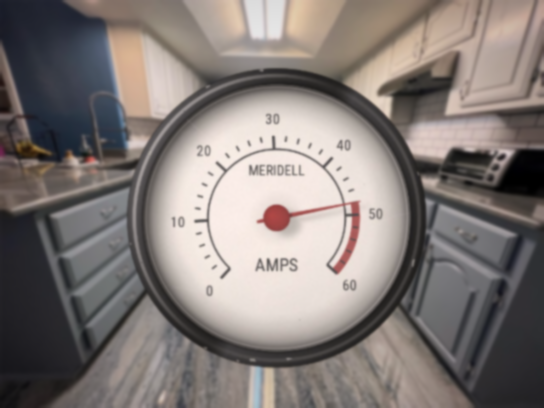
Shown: A 48
